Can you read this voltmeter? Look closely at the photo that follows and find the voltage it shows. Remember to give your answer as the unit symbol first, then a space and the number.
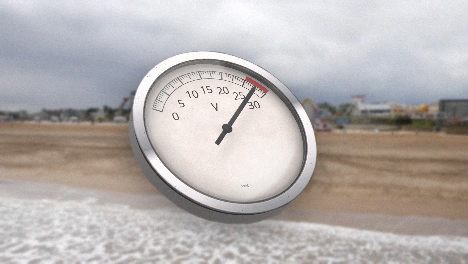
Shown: V 27.5
